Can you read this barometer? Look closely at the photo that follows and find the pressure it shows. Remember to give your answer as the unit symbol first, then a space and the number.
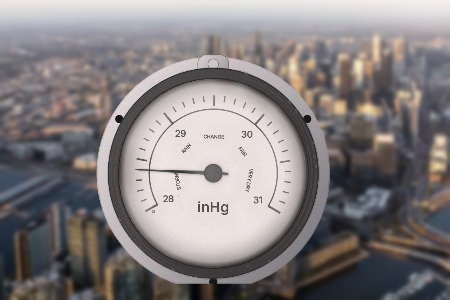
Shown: inHg 28.4
